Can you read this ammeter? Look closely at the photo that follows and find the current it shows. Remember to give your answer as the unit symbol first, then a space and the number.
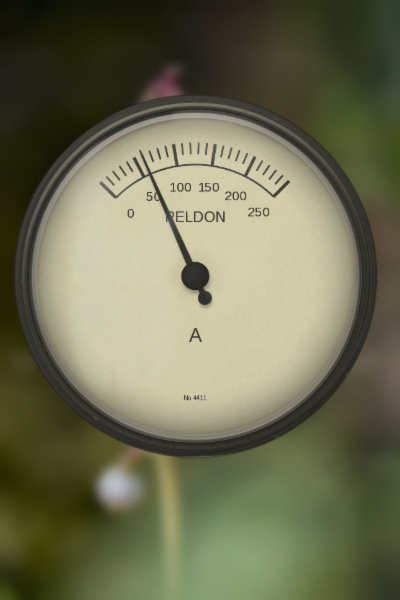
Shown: A 60
